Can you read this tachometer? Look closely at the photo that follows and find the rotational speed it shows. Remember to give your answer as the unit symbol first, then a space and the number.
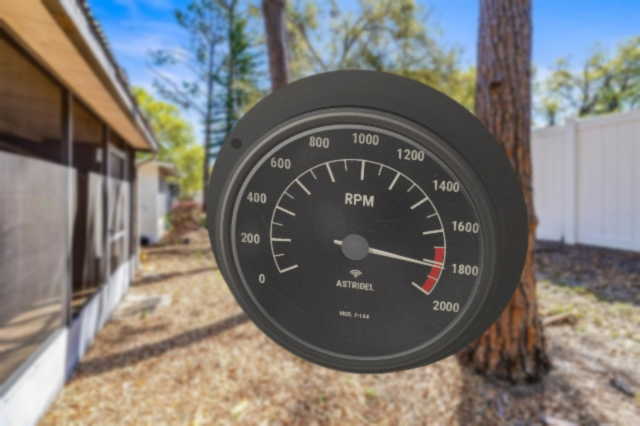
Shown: rpm 1800
